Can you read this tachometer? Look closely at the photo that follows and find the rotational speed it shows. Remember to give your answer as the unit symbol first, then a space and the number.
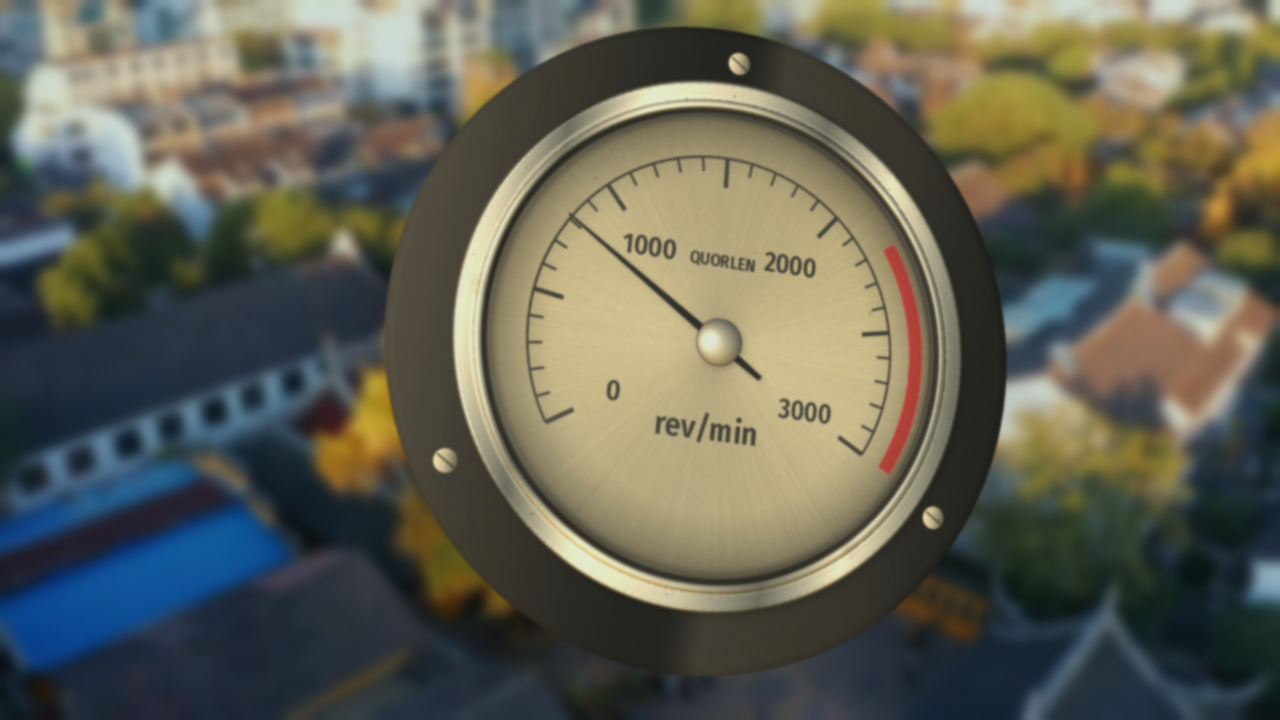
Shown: rpm 800
